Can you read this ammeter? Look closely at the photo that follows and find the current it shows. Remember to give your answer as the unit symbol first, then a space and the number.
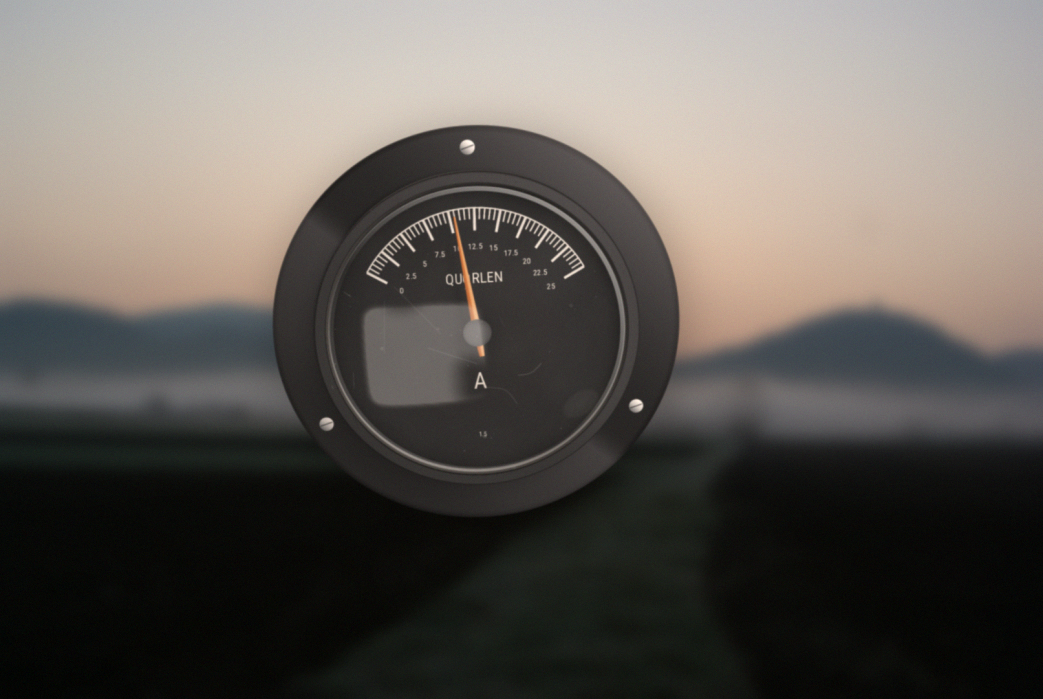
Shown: A 10.5
